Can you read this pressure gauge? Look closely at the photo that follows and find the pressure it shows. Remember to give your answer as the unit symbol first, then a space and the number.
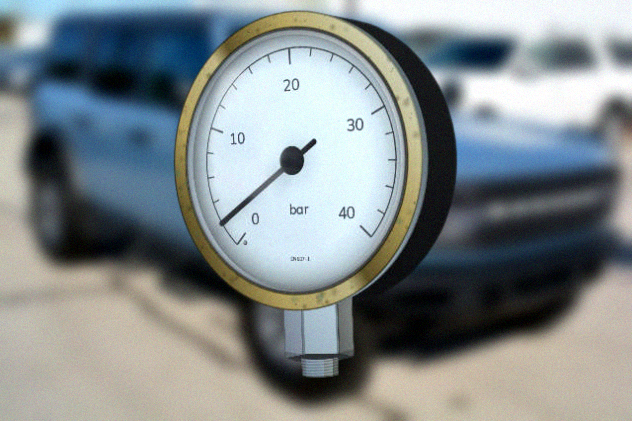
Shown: bar 2
